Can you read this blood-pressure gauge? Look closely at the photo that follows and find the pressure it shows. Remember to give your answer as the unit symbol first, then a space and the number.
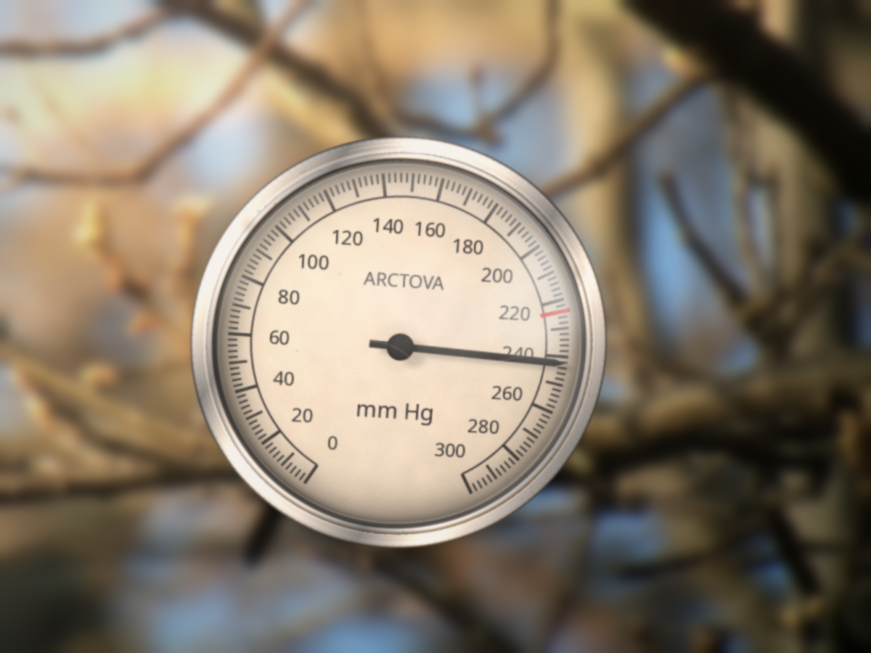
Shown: mmHg 242
